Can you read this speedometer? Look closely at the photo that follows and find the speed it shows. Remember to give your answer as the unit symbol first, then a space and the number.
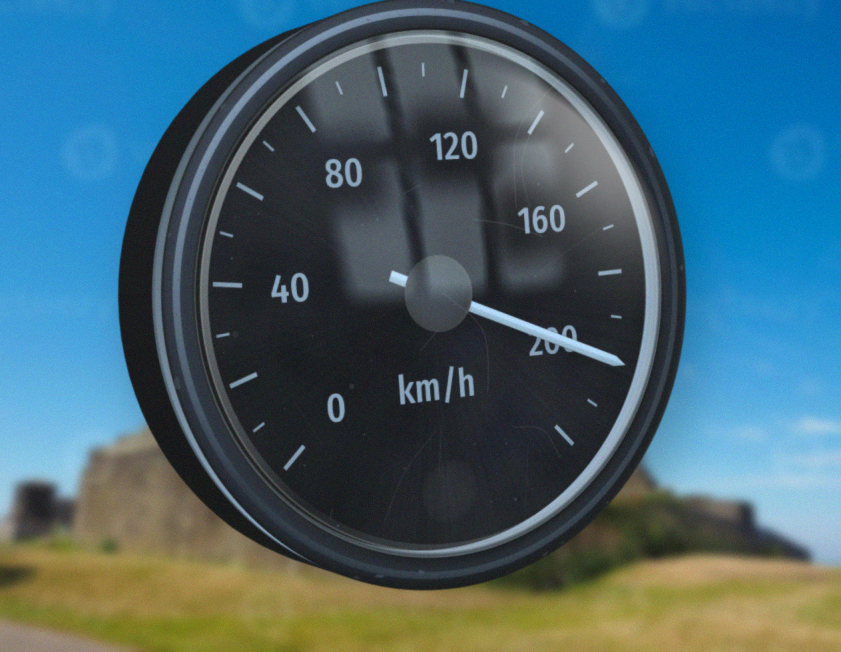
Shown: km/h 200
